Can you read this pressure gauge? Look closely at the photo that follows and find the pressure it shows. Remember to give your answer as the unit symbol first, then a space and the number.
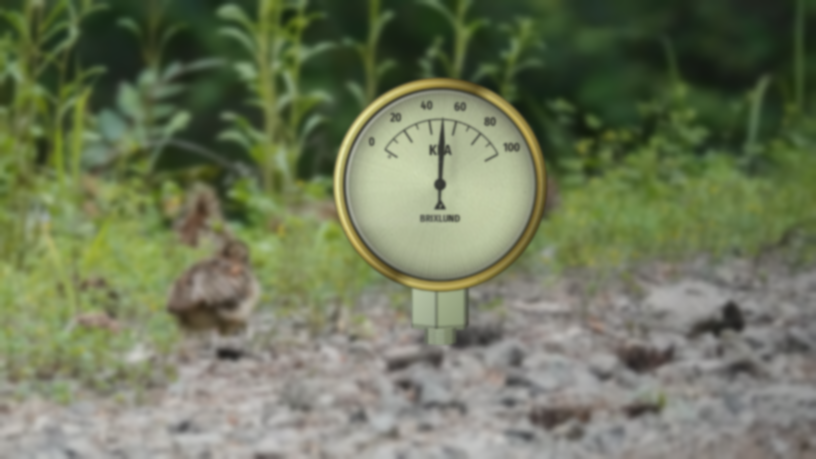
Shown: kPa 50
